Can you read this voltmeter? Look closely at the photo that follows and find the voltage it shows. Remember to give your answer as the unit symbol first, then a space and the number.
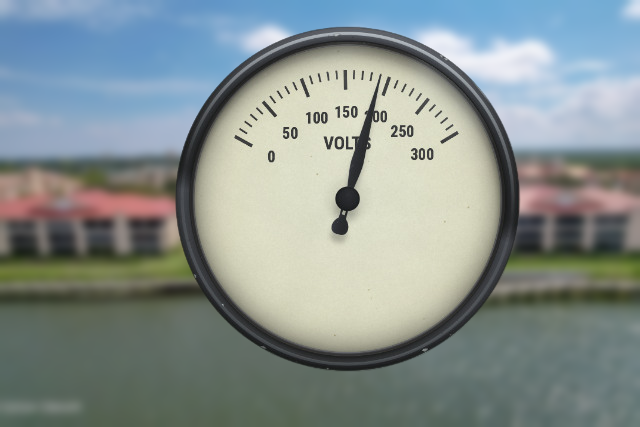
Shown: V 190
